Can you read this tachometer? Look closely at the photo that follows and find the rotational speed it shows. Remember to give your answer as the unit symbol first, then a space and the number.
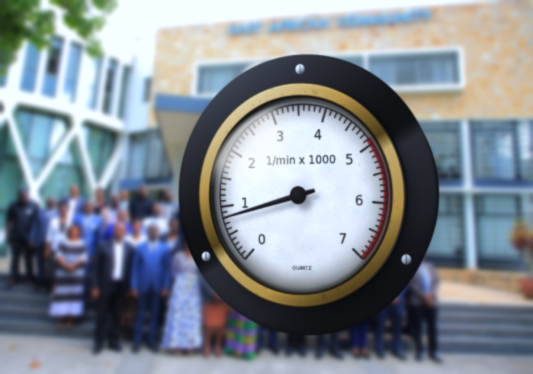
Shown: rpm 800
